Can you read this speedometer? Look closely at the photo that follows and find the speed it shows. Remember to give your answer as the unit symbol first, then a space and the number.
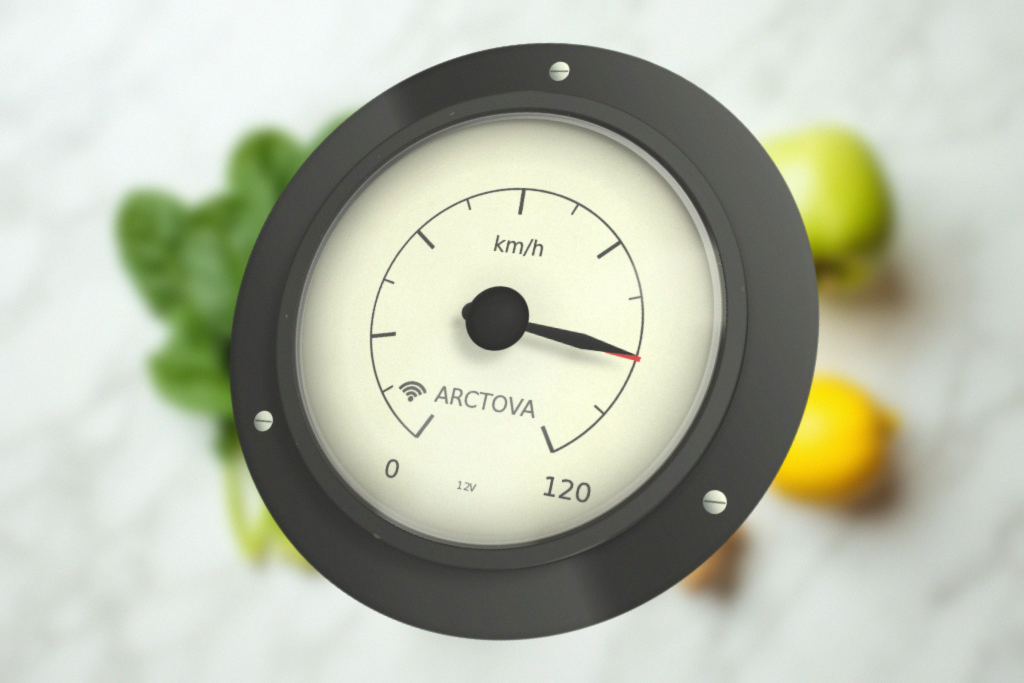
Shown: km/h 100
